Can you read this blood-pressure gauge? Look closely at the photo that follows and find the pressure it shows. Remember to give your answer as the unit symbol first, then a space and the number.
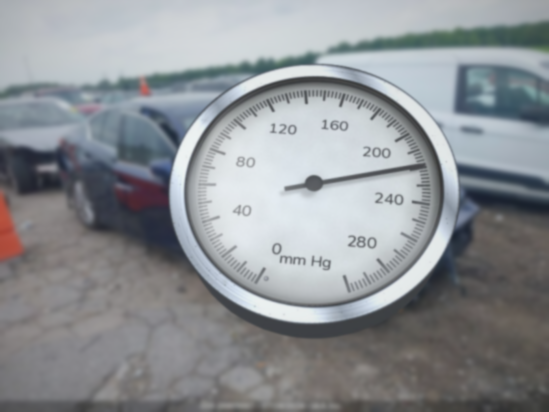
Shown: mmHg 220
